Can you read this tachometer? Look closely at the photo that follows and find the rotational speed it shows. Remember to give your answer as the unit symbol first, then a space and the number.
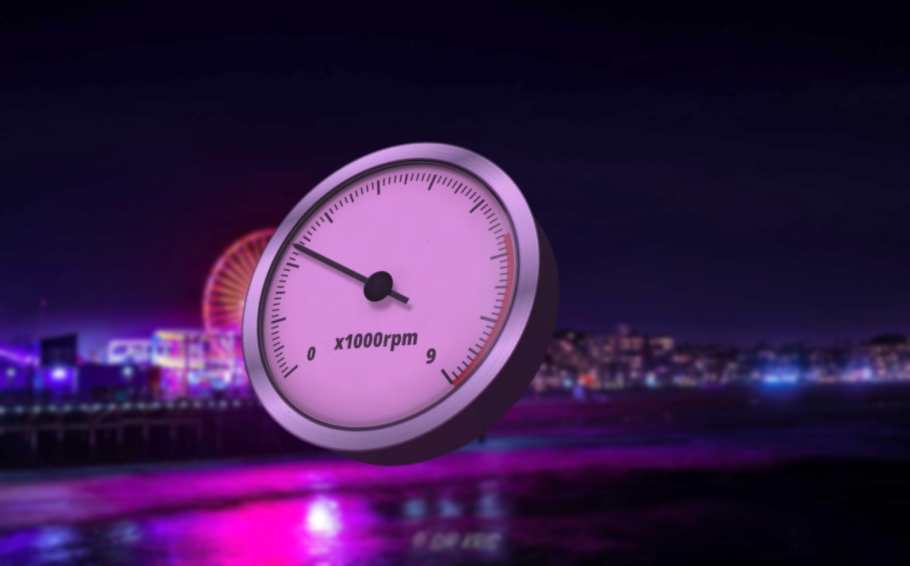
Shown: rpm 2300
